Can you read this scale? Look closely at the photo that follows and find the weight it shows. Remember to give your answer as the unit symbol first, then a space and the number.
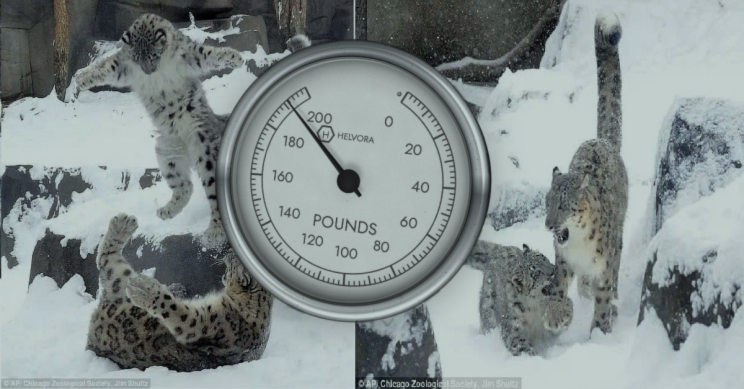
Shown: lb 192
